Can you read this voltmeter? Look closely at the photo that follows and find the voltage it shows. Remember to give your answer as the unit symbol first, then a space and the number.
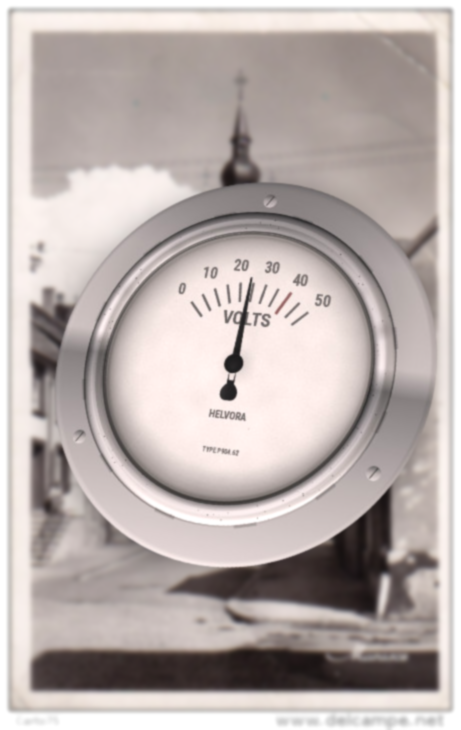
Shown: V 25
